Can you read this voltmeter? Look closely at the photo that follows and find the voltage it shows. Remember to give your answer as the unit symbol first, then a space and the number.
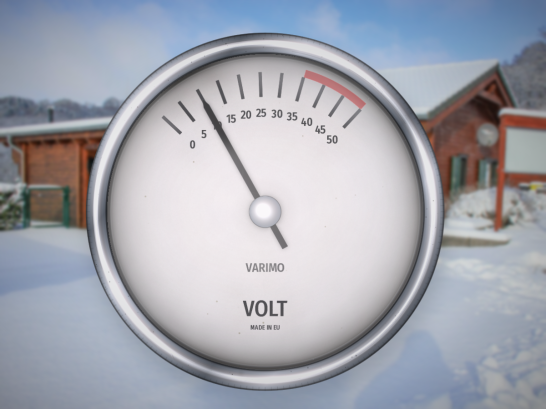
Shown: V 10
